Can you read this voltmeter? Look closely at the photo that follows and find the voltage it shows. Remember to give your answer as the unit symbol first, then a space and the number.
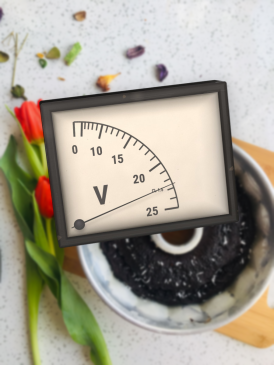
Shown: V 22.5
